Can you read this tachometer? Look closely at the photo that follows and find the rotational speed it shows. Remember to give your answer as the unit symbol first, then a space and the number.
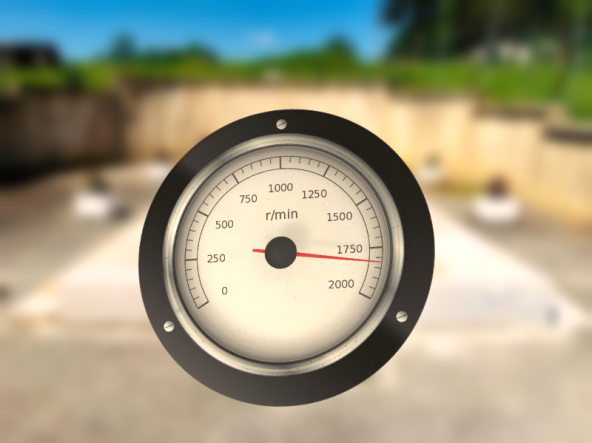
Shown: rpm 1825
